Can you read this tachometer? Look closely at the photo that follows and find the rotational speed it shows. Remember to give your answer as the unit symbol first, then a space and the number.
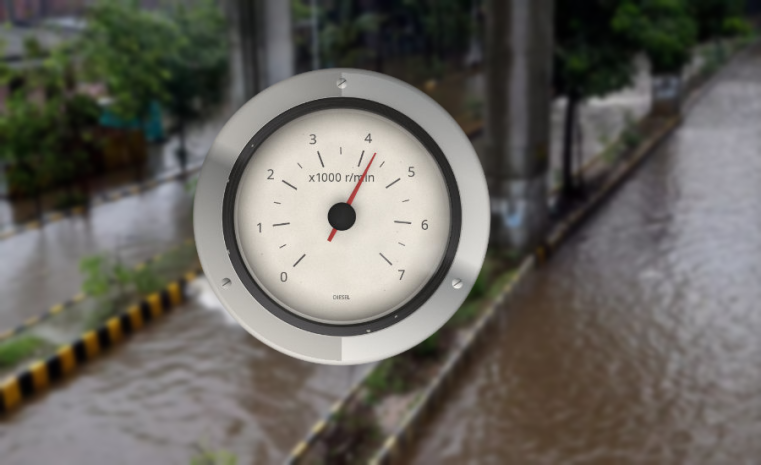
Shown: rpm 4250
